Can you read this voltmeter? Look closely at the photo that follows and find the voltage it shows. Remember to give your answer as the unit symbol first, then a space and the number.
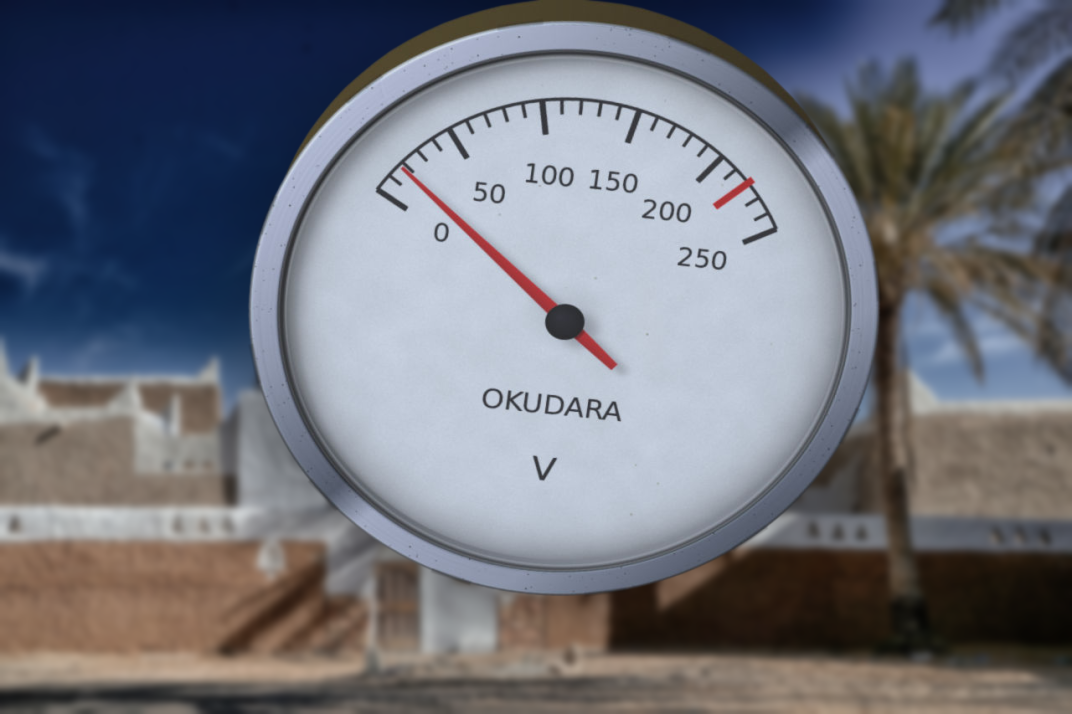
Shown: V 20
